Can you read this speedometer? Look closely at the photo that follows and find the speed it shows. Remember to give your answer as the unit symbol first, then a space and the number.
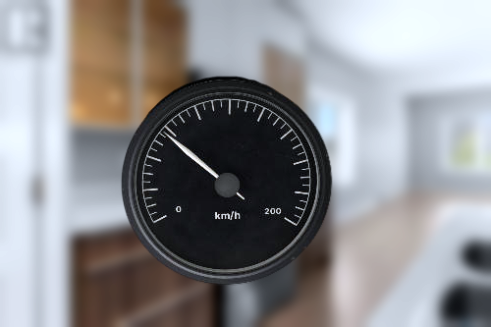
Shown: km/h 57.5
